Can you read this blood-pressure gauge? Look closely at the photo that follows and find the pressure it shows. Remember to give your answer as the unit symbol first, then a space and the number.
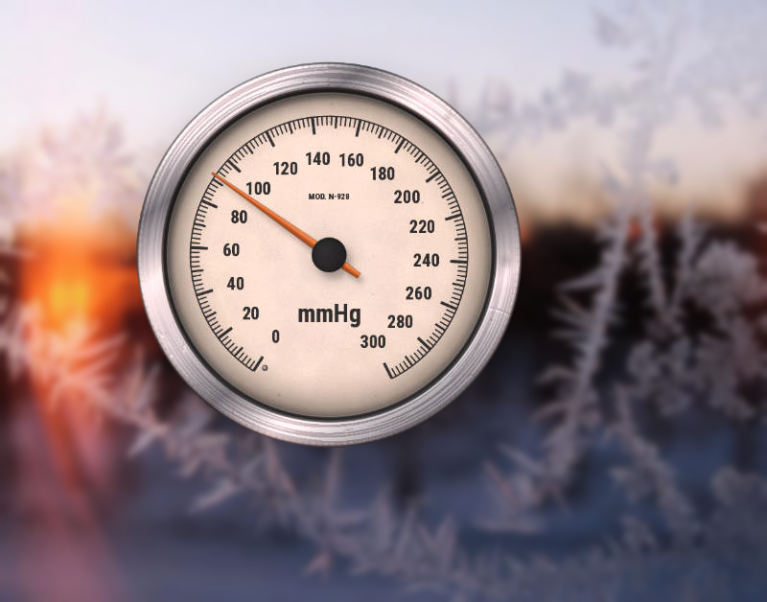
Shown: mmHg 92
